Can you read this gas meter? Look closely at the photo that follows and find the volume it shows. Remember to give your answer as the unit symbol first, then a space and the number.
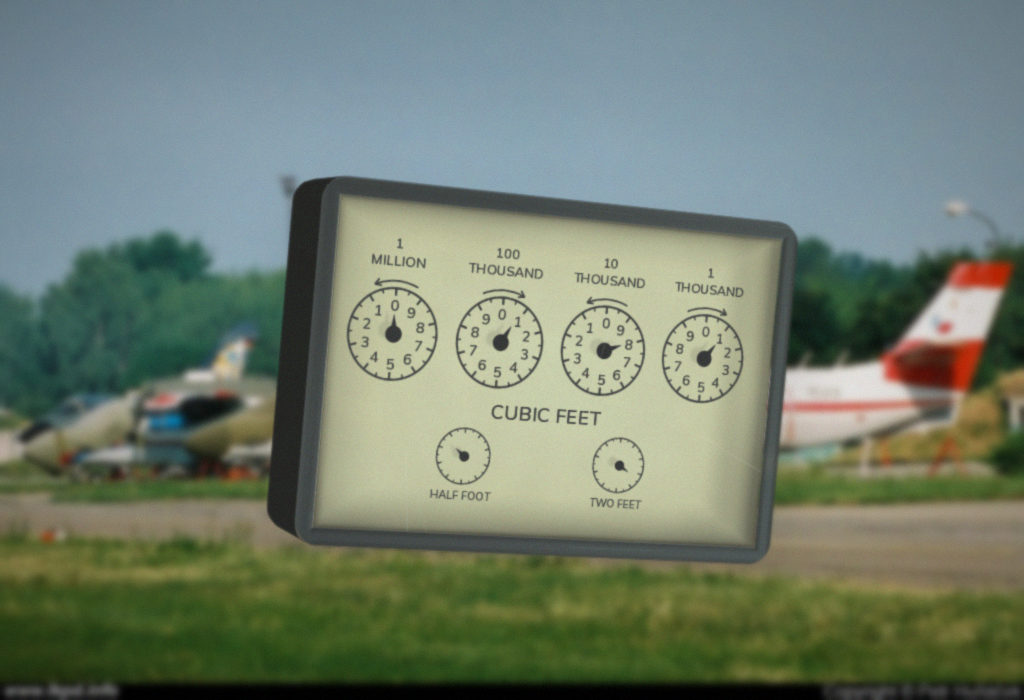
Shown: ft³ 8100
